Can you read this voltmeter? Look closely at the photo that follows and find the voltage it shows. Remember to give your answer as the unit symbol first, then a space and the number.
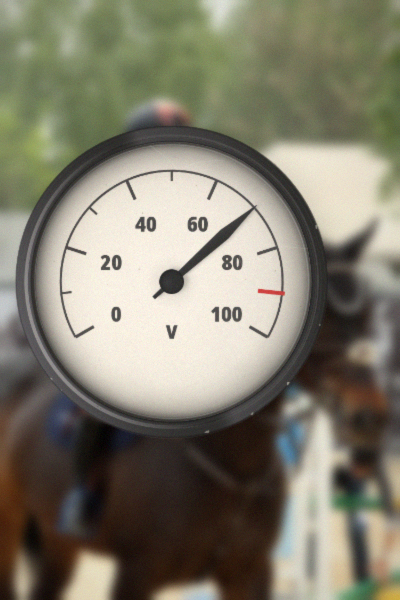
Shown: V 70
